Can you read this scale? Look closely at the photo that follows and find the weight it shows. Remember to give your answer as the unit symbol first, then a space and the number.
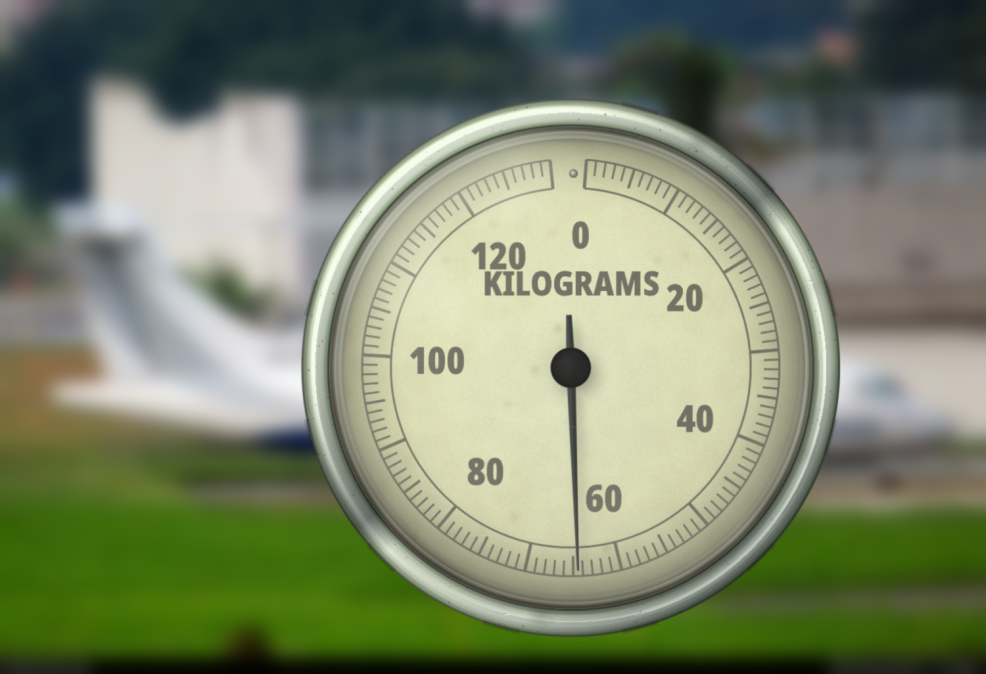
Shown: kg 64.5
